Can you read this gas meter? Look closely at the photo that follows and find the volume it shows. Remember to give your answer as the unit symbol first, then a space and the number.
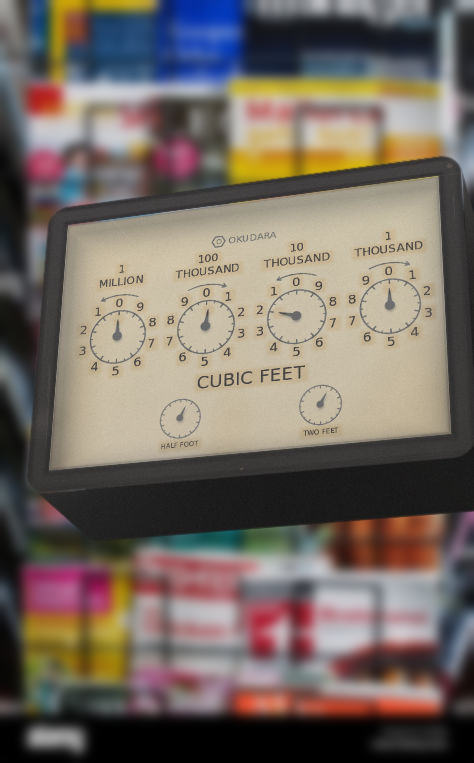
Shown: ft³ 2000
